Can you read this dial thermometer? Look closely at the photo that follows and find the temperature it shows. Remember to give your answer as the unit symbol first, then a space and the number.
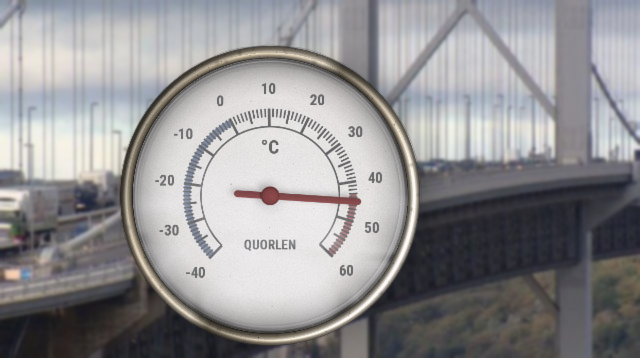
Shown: °C 45
